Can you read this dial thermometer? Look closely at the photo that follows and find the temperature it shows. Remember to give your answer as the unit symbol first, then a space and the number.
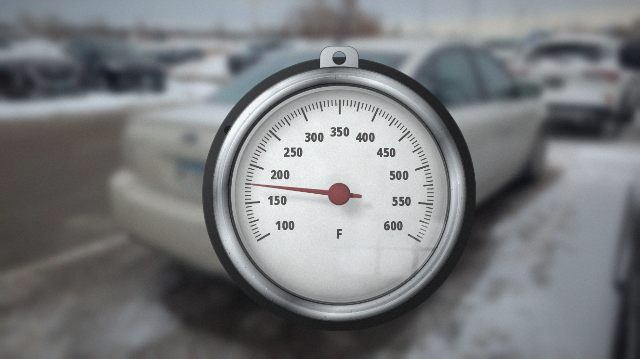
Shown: °F 175
